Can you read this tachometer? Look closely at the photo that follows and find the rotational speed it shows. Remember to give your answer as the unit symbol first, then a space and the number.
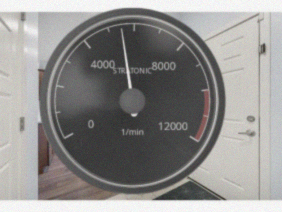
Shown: rpm 5500
